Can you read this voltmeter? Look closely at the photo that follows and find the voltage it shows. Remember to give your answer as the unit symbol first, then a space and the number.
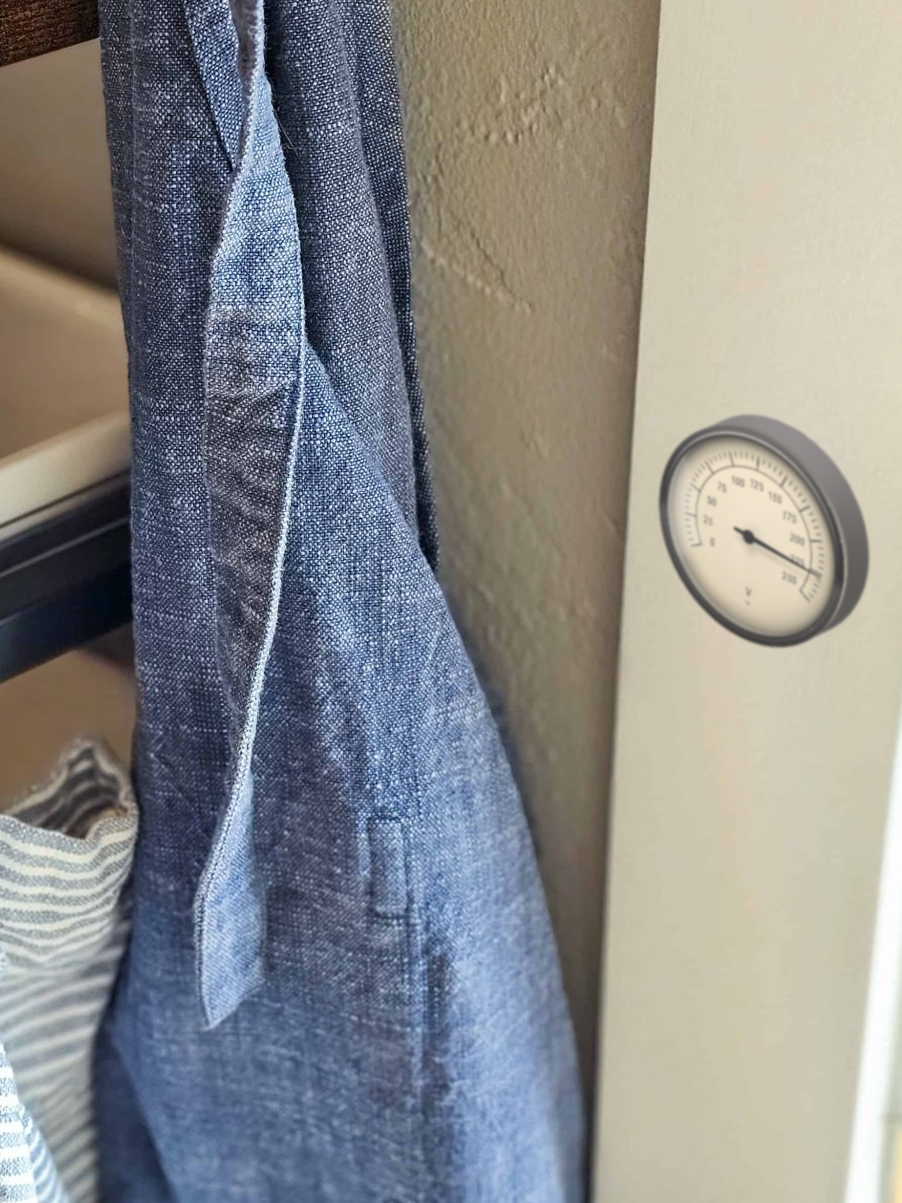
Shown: V 225
